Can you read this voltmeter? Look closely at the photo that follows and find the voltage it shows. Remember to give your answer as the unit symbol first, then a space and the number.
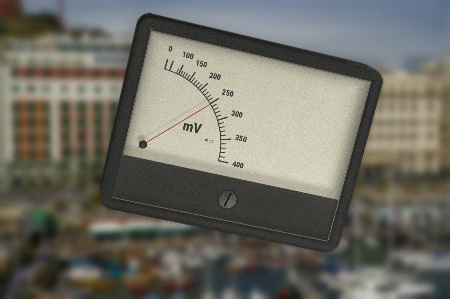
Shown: mV 250
